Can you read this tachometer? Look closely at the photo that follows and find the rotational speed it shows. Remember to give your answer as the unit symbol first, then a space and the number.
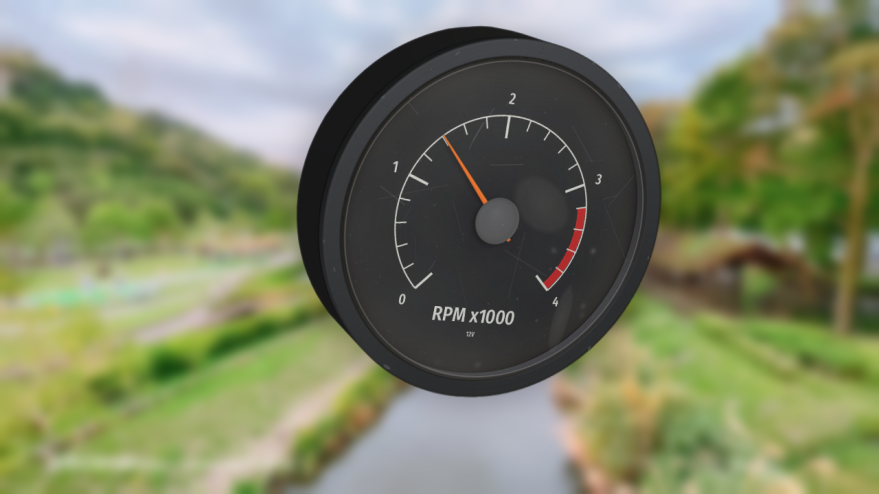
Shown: rpm 1400
